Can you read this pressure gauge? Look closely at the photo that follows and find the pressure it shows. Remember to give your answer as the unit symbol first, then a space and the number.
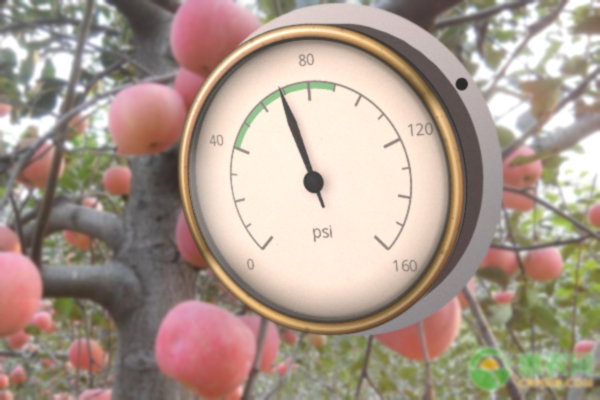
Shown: psi 70
